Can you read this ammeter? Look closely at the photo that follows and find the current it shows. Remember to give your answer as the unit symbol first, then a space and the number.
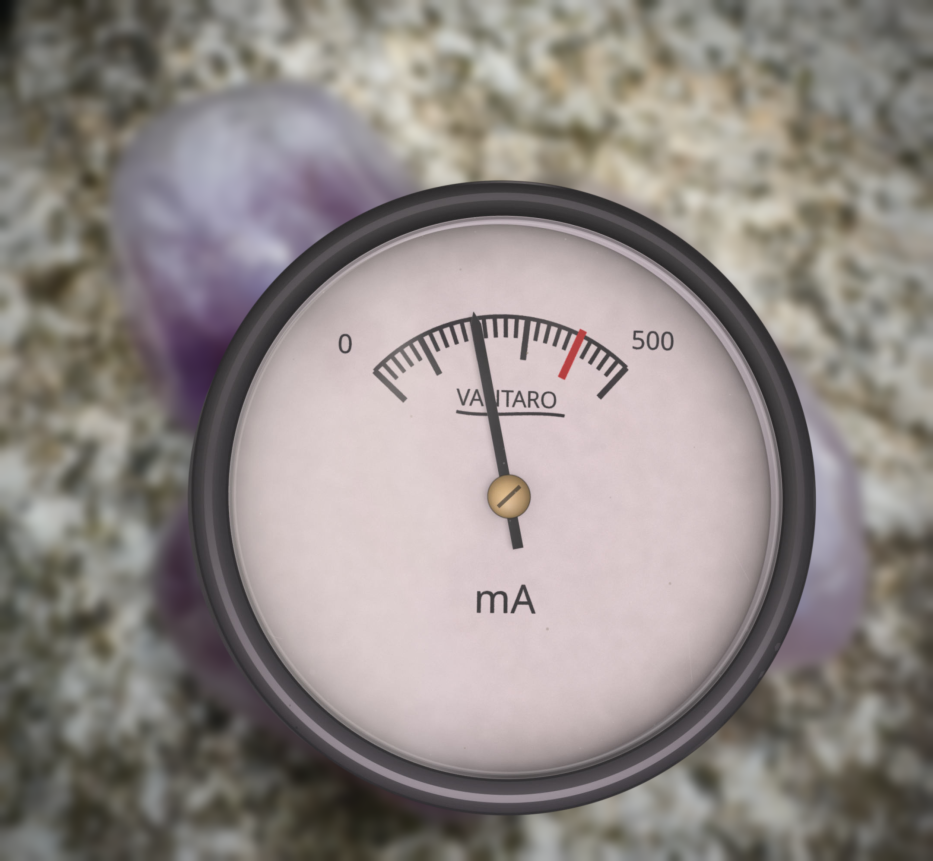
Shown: mA 200
